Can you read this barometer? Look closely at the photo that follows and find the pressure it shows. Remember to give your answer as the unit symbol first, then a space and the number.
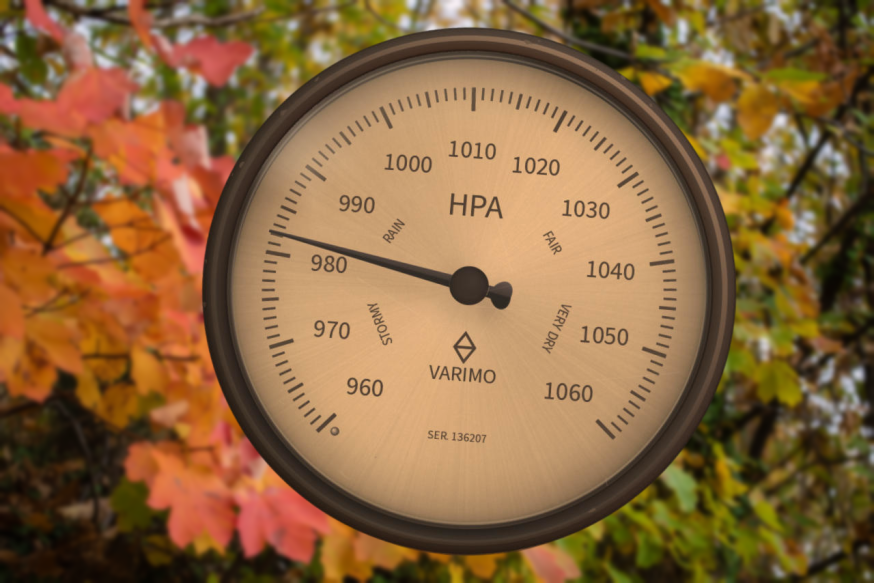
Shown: hPa 982
